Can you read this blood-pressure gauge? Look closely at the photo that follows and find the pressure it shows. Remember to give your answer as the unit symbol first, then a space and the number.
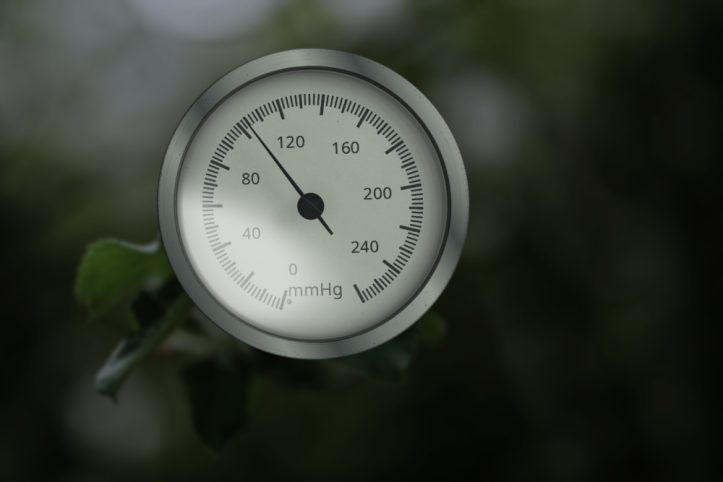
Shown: mmHg 104
